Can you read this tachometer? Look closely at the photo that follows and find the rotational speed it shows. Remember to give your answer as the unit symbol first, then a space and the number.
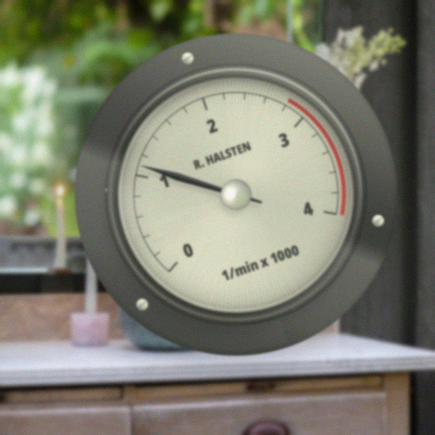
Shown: rpm 1100
